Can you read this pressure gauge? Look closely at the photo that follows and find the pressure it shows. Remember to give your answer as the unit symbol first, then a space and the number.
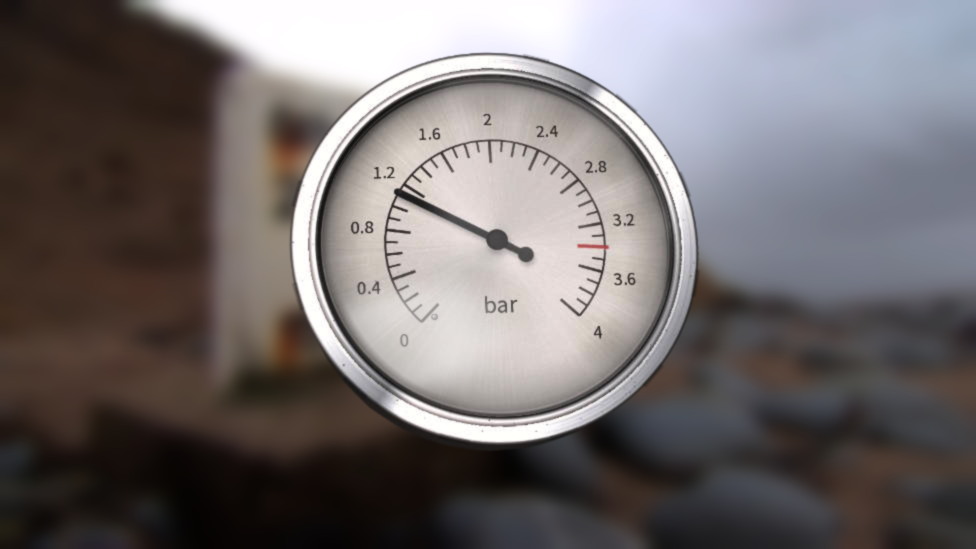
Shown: bar 1.1
